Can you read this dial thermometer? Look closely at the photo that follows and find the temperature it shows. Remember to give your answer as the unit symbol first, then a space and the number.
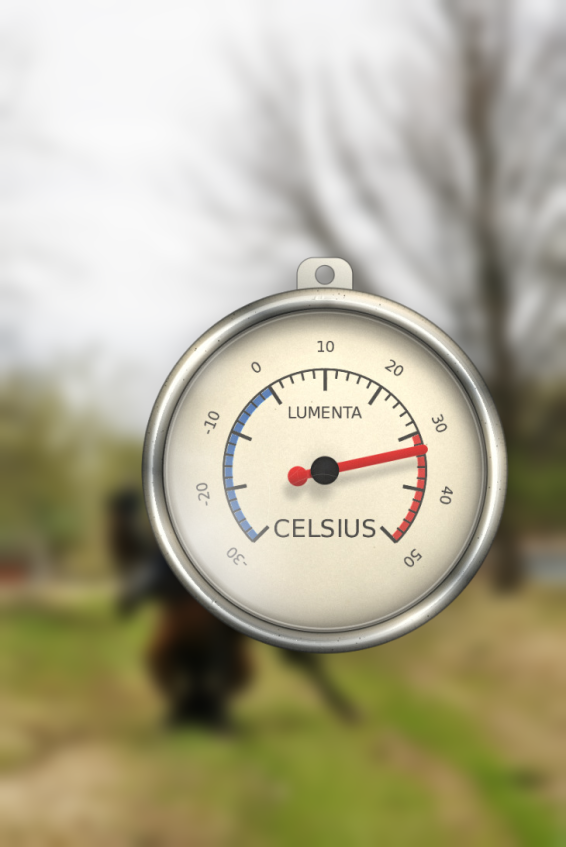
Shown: °C 33
